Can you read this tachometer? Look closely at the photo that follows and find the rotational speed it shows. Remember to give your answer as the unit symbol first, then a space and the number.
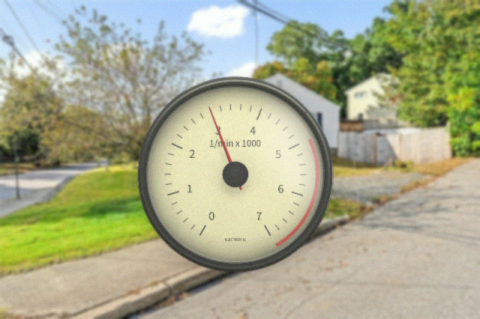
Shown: rpm 3000
